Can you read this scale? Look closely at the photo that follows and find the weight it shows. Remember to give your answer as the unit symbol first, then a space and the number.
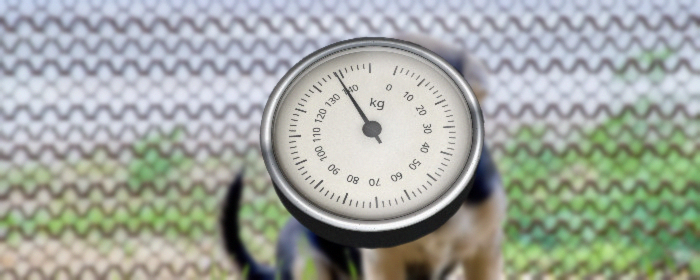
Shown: kg 138
